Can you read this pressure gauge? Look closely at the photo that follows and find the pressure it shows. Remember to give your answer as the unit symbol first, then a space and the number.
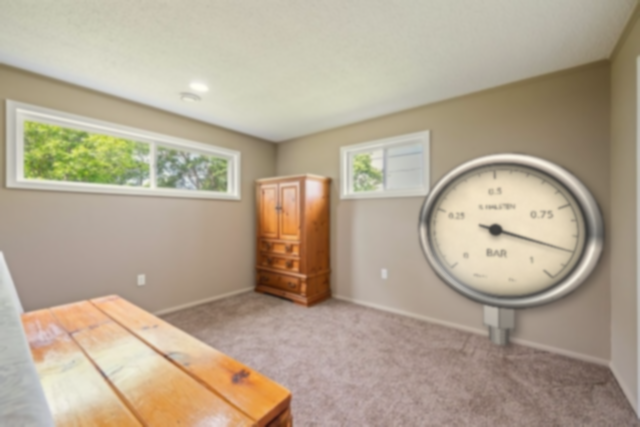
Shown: bar 0.9
